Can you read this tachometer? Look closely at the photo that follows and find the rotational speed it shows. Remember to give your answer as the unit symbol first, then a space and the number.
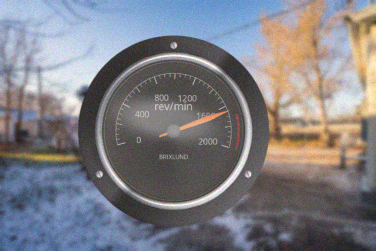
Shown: rpm 1650
